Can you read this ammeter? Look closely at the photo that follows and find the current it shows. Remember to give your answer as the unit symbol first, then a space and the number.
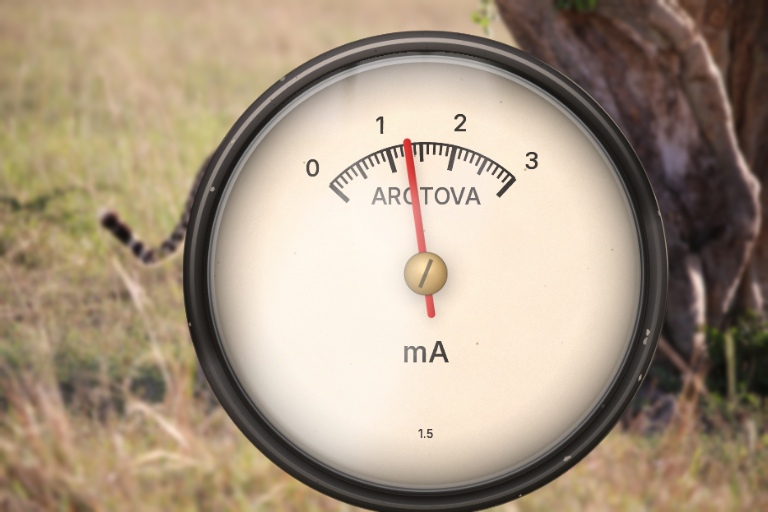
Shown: mA 1.3
